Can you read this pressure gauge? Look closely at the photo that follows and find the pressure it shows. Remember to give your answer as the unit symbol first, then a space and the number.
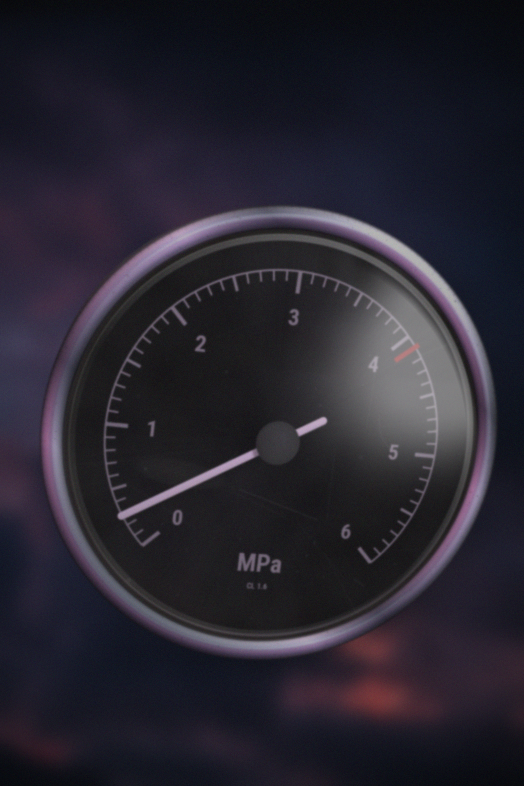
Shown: MPa 0.3
